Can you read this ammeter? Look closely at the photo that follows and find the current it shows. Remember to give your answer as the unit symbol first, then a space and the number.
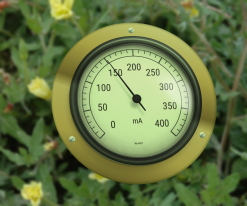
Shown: mA 150
